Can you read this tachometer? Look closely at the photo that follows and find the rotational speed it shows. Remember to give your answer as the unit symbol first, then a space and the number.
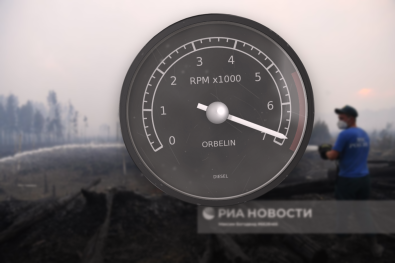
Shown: rpm 6800
